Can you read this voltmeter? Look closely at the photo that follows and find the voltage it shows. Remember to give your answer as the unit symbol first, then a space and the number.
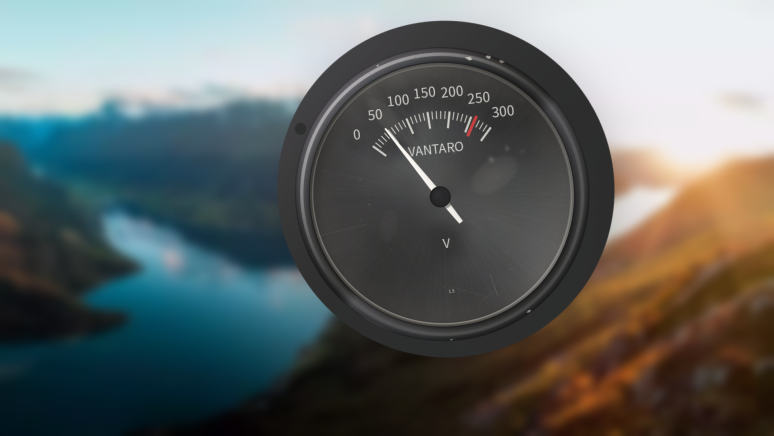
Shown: V 50
